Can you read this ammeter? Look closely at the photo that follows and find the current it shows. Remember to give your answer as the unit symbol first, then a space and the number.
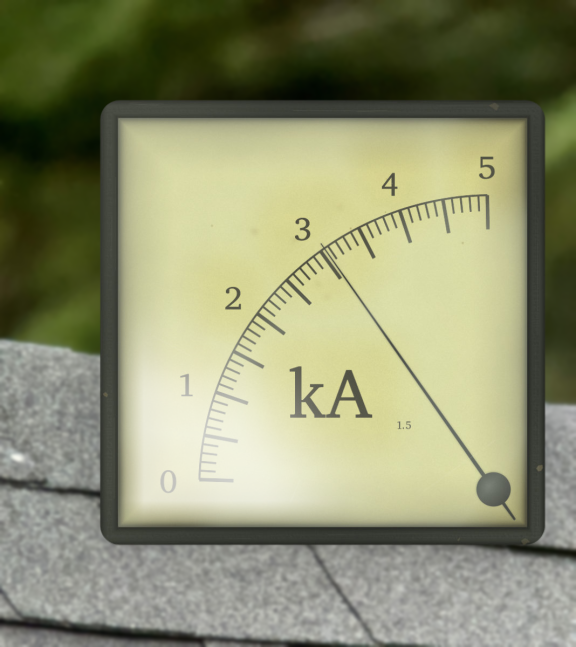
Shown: kA 3.05
